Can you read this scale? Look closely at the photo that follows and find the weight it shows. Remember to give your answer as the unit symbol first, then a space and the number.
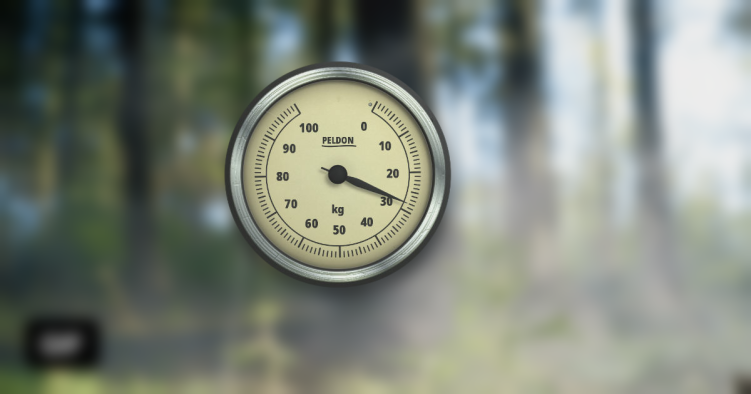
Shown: kg 28
